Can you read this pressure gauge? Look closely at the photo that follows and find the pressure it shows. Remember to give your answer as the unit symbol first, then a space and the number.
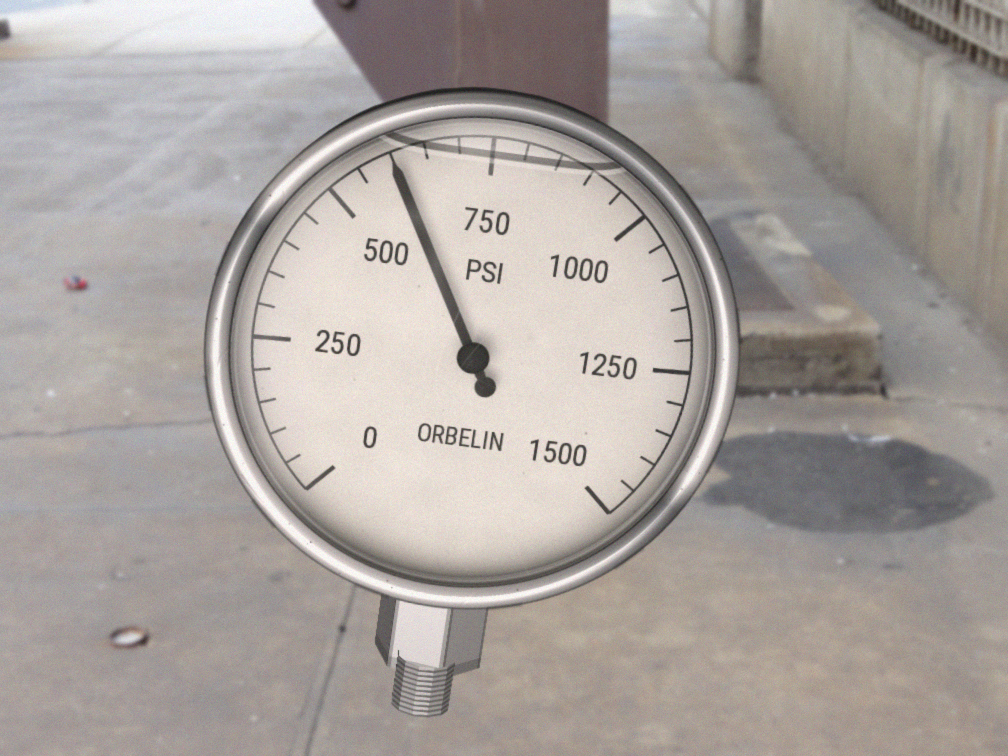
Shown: psi 600
